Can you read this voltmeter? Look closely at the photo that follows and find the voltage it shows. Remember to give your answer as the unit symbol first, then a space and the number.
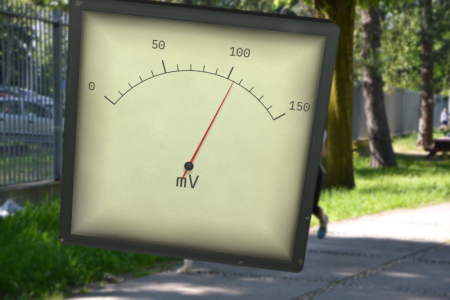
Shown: mV 105
